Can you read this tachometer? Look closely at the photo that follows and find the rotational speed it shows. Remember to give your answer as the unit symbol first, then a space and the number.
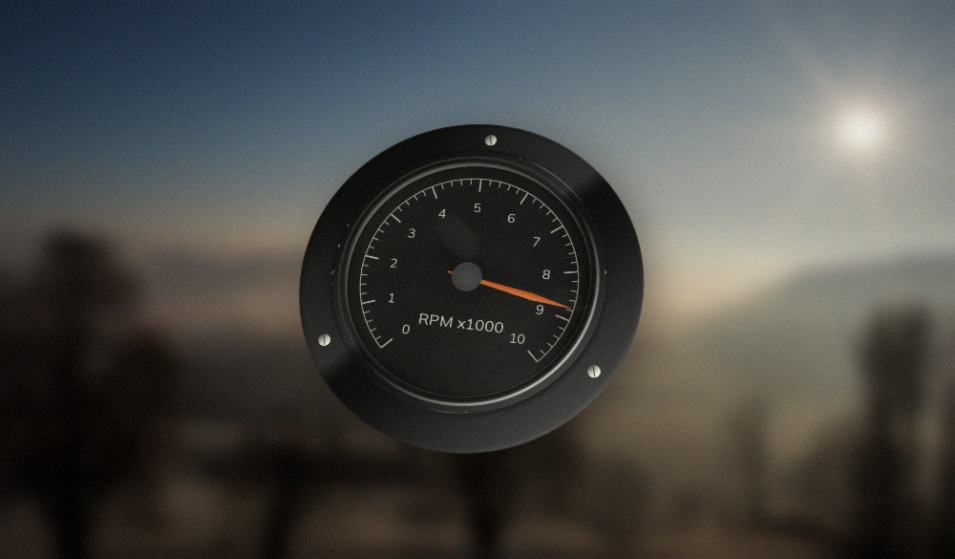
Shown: rpm 8800
